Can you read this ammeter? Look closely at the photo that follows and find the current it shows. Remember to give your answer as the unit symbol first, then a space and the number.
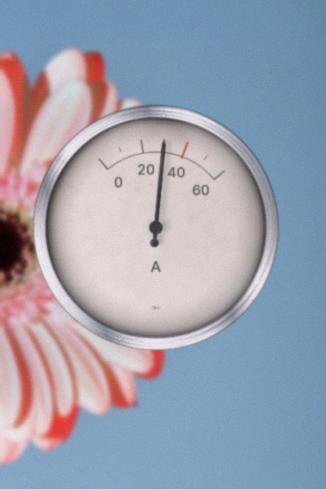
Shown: A 30
